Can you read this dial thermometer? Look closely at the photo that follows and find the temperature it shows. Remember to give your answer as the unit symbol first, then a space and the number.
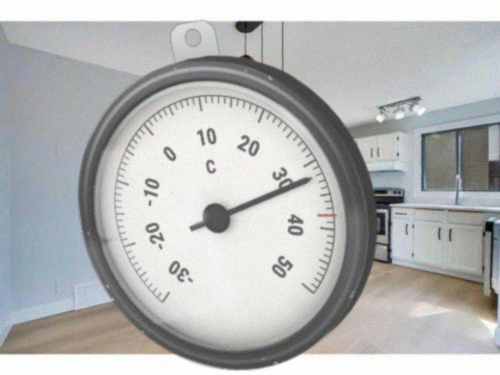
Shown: °C 32
